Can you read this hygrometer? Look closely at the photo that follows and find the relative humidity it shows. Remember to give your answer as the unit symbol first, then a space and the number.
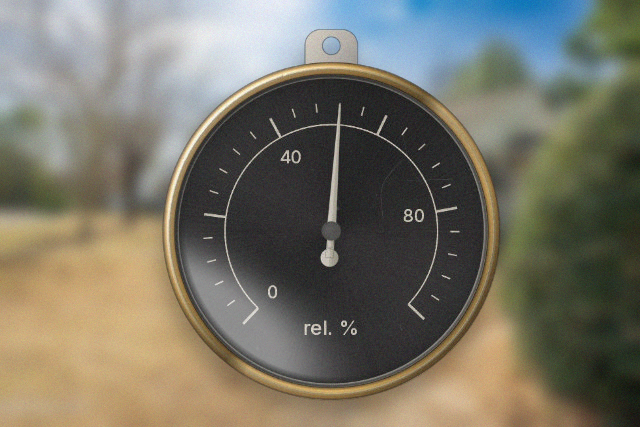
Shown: % 52
